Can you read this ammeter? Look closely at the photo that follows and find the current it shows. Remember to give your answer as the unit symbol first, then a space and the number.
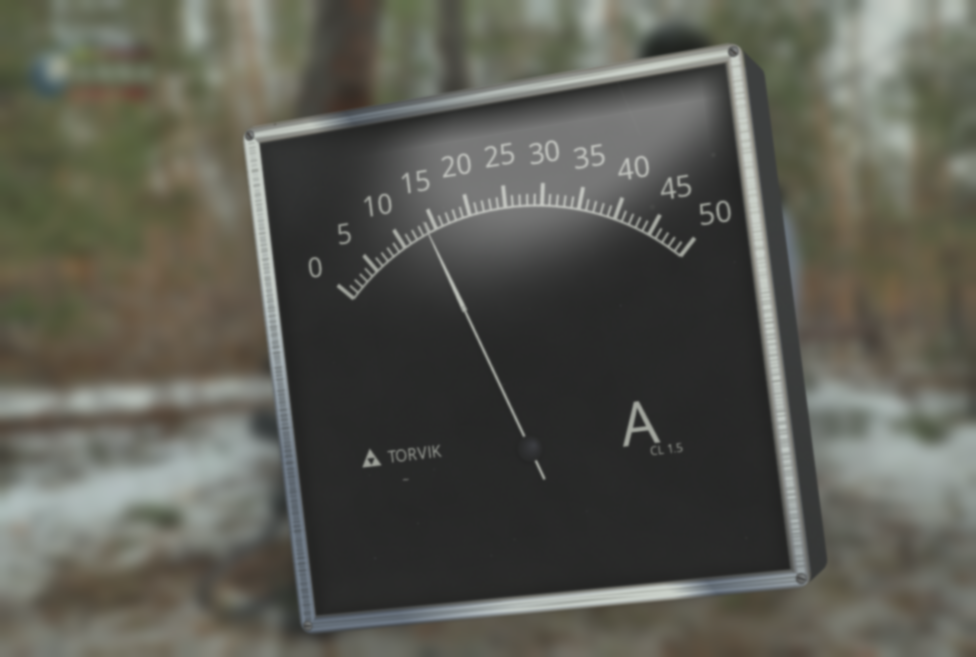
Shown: A 14
